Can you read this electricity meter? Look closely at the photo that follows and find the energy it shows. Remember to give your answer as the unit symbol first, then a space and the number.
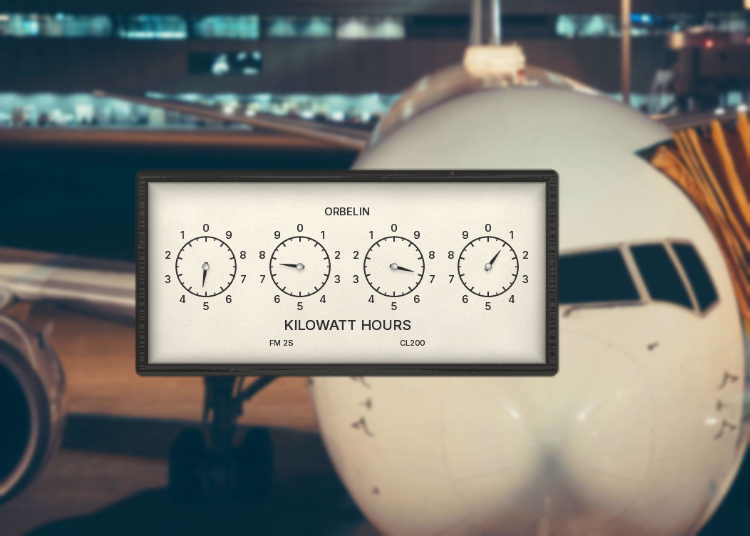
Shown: kWh 4771
